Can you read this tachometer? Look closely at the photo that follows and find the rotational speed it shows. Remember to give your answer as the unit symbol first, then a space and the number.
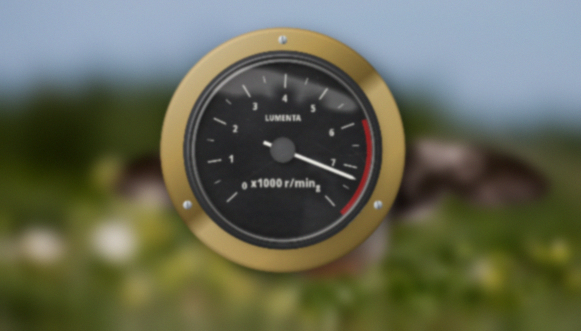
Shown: rpm 7250
